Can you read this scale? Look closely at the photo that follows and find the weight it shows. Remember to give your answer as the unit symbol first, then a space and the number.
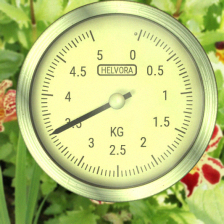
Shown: kg 3.5
